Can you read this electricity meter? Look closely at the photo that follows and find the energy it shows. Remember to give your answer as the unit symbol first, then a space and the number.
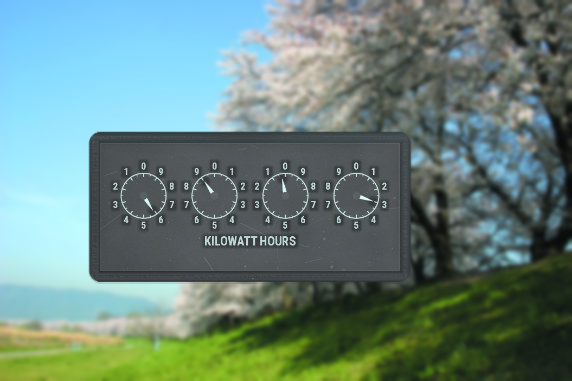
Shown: kWh 5903
